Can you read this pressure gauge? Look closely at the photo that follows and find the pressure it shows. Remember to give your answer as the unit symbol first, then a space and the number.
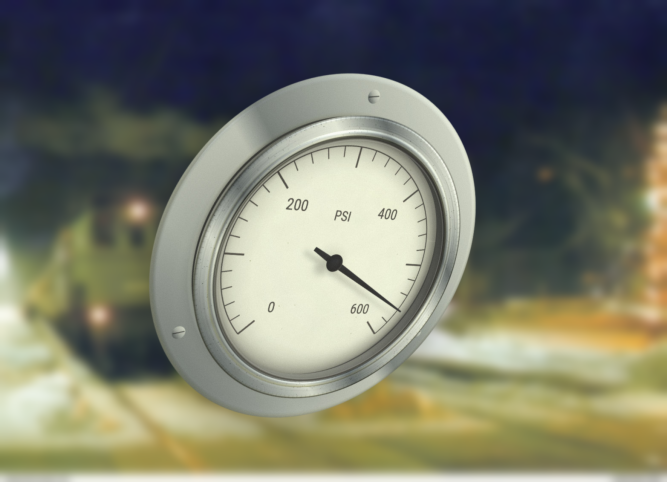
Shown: psi 560
